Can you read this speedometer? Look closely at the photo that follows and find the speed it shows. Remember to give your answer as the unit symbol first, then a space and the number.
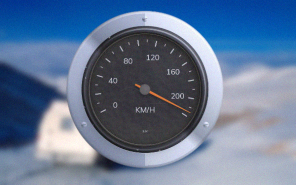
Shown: km/h 215
